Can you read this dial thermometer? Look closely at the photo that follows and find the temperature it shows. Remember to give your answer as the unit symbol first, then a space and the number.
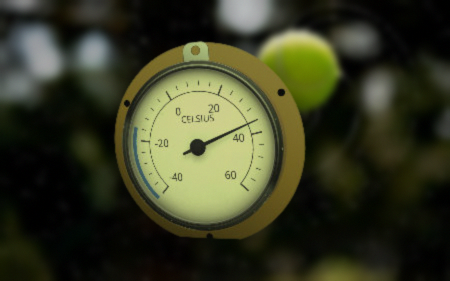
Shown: °C 36
